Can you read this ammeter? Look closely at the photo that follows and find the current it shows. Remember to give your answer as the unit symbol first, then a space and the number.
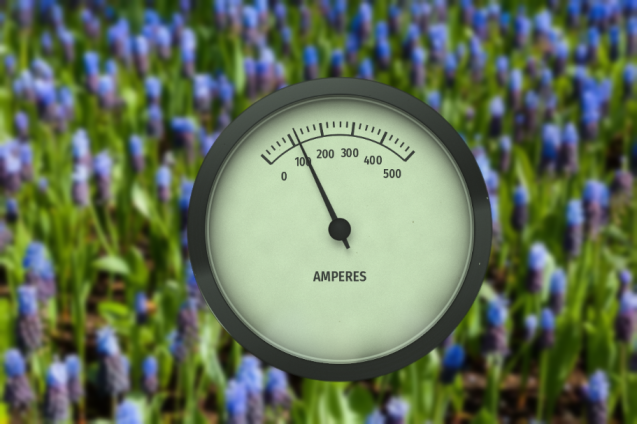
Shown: A 120
